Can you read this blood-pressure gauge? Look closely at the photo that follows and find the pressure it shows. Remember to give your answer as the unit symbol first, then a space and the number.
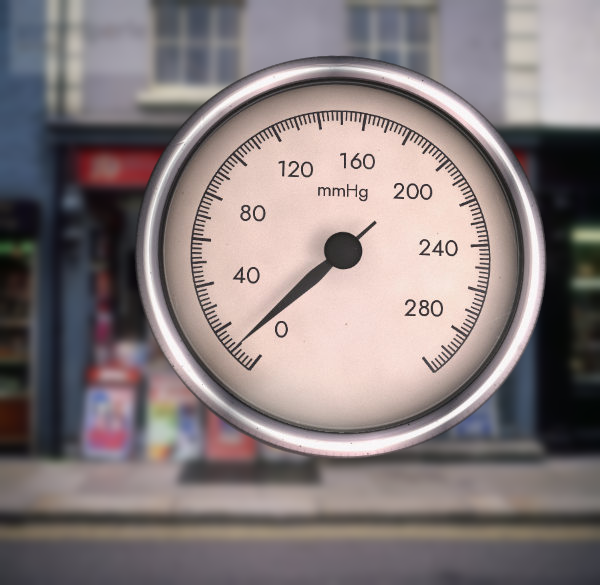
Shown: mmHg 10
